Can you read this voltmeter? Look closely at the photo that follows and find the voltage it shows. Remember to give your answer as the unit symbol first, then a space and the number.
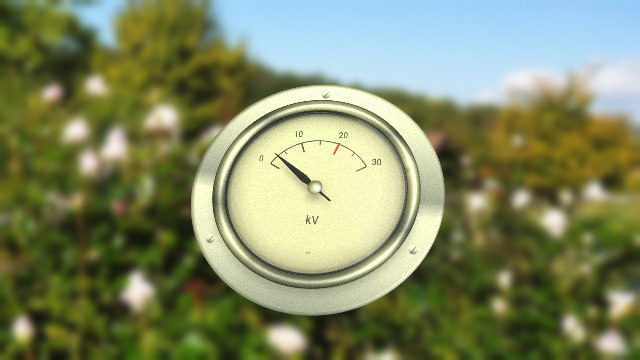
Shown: kV 2.5
